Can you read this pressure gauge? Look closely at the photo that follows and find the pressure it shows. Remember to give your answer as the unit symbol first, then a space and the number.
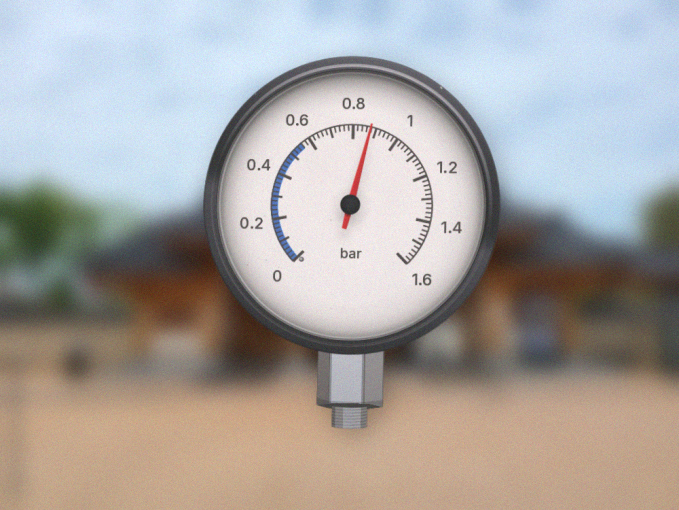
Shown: bar 0.88
